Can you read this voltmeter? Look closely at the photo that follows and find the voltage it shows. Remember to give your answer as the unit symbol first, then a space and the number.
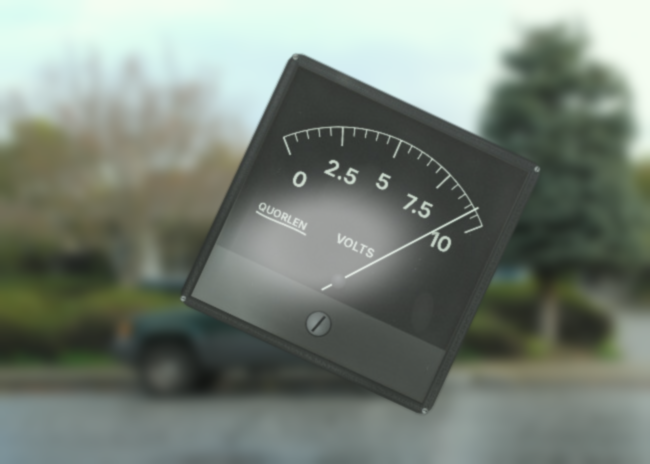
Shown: V 9.25
